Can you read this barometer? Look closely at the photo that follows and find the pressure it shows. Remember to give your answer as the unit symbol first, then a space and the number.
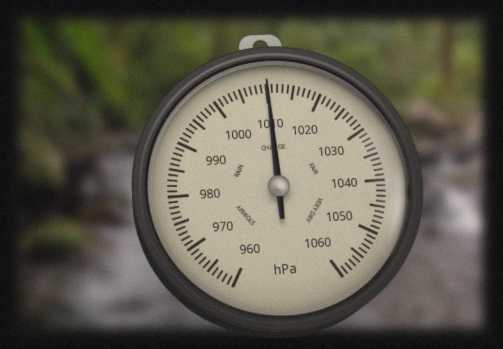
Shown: hPa 1010
